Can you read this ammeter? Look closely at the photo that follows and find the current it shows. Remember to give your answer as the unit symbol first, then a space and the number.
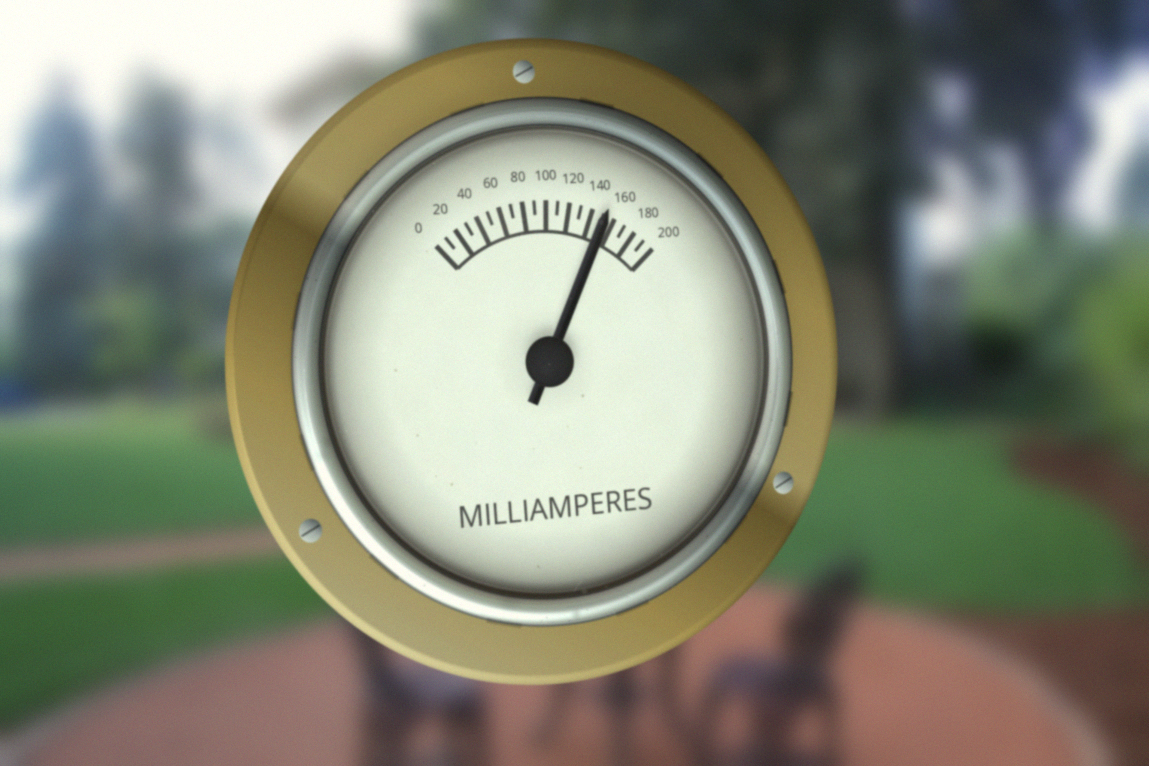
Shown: mA 150
